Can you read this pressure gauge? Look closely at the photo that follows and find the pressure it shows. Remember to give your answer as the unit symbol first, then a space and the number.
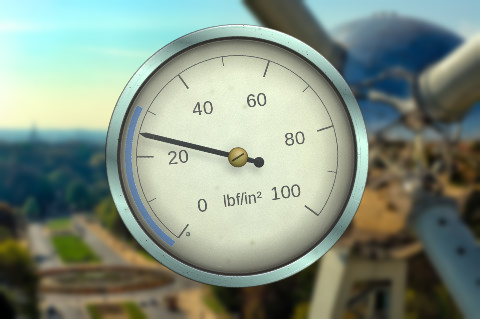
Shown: psi 25
